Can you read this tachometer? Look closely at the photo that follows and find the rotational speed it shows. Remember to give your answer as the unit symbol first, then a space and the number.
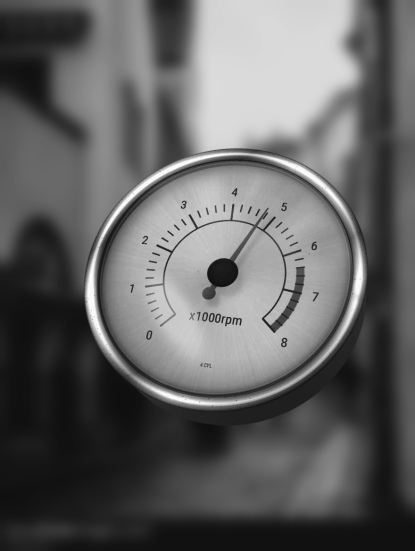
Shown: rpm 4800
